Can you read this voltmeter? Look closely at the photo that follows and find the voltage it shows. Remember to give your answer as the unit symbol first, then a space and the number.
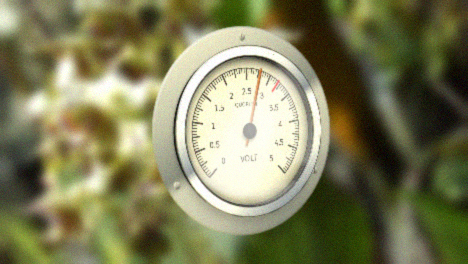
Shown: V 2.75
